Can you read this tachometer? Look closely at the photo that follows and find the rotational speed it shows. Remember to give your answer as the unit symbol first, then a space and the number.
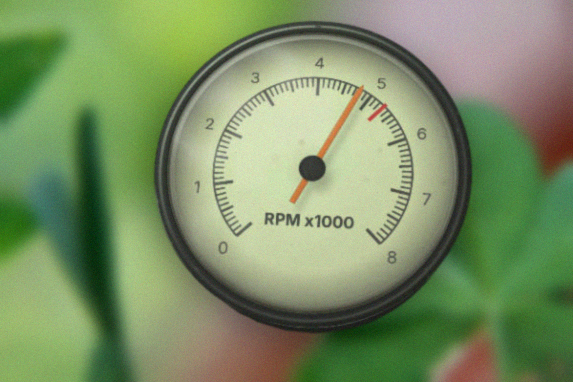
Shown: rpm 4800
